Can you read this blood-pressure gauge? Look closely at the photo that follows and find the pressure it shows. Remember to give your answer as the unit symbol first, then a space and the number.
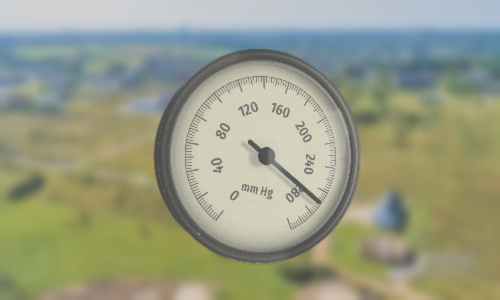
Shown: mmHg 270
